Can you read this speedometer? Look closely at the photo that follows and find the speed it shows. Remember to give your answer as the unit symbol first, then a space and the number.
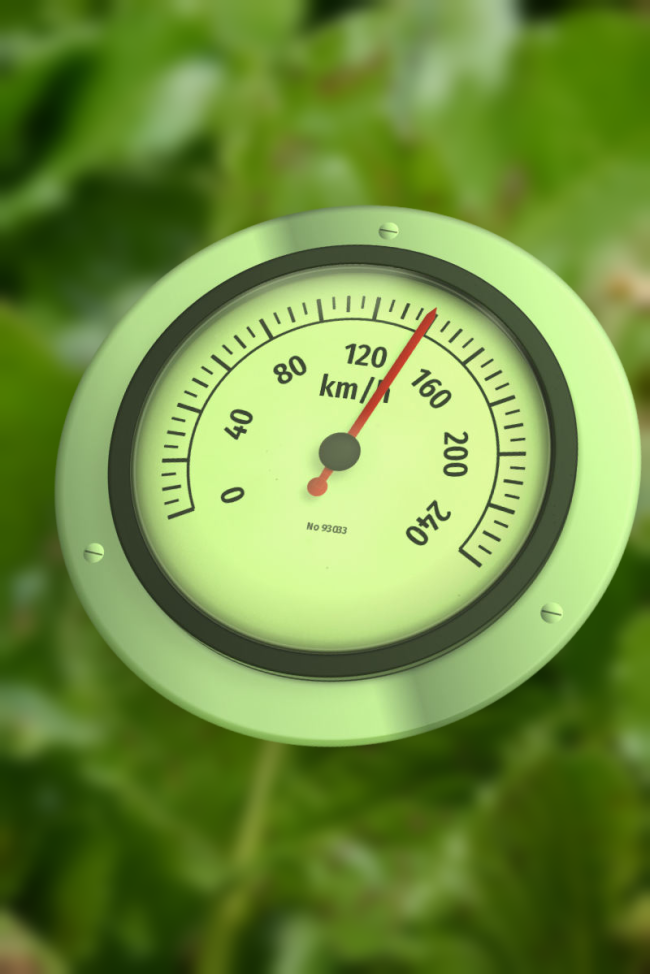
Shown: km/h 140
